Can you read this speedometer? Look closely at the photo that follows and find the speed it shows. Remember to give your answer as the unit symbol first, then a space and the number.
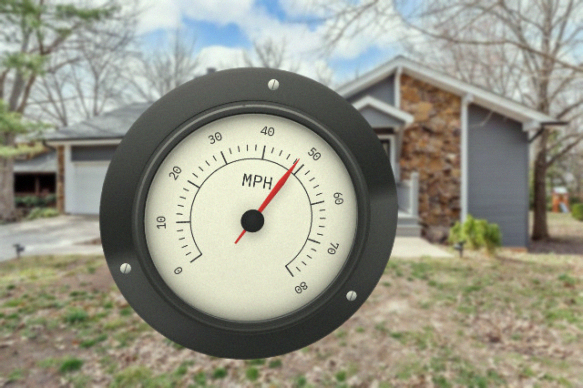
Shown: mph 48
